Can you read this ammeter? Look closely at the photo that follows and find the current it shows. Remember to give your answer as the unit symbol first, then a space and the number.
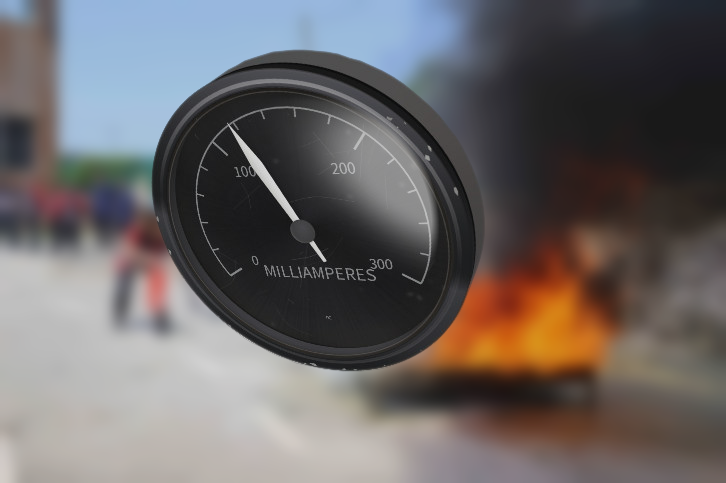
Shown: mA 120
